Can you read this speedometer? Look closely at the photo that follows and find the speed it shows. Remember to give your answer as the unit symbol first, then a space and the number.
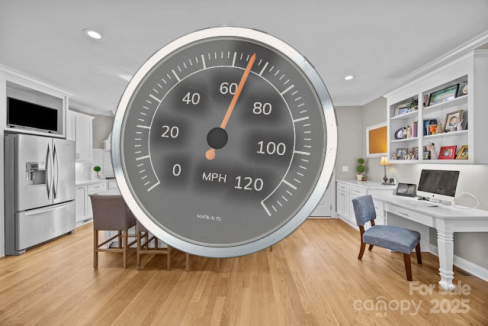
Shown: mph 66
